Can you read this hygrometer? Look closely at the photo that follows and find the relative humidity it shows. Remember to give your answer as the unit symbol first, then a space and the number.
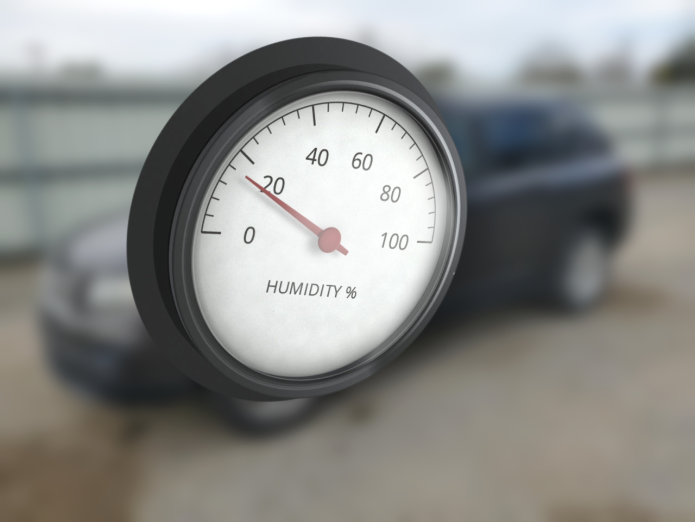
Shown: % 16
